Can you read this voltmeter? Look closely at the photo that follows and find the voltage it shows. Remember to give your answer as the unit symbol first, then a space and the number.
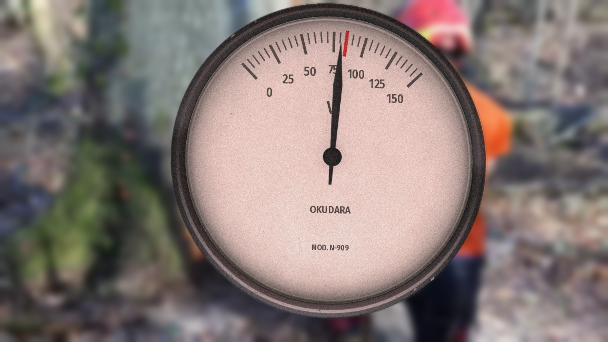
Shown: V 80
